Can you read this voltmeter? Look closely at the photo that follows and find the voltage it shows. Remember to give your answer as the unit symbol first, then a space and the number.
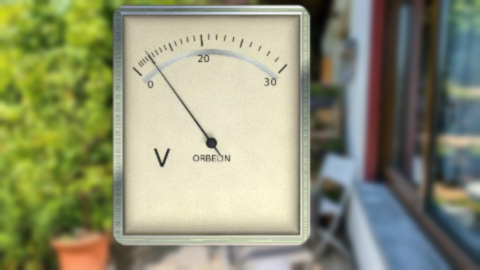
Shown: V 10
